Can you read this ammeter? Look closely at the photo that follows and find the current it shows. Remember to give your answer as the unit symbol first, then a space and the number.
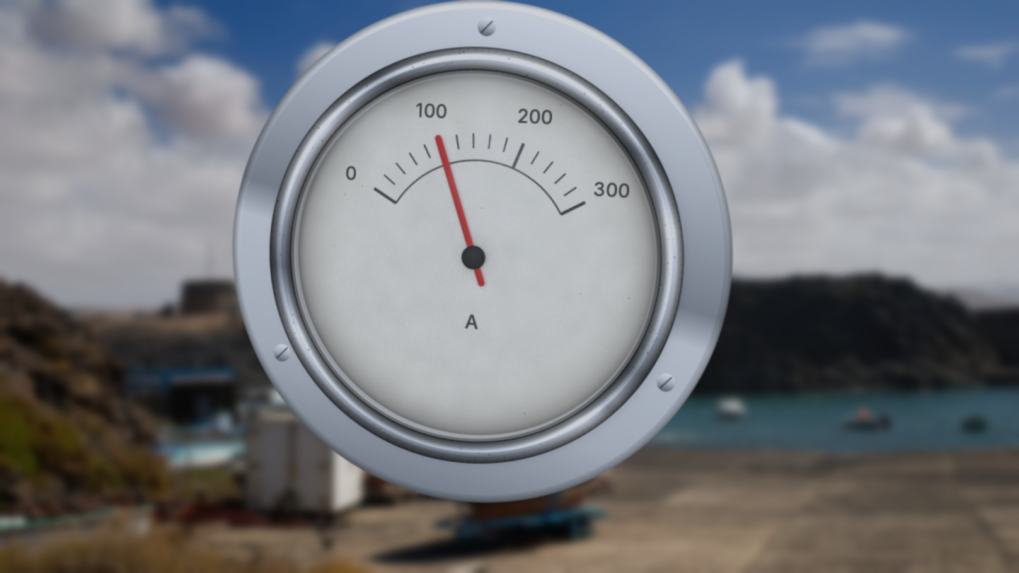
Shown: A 100
